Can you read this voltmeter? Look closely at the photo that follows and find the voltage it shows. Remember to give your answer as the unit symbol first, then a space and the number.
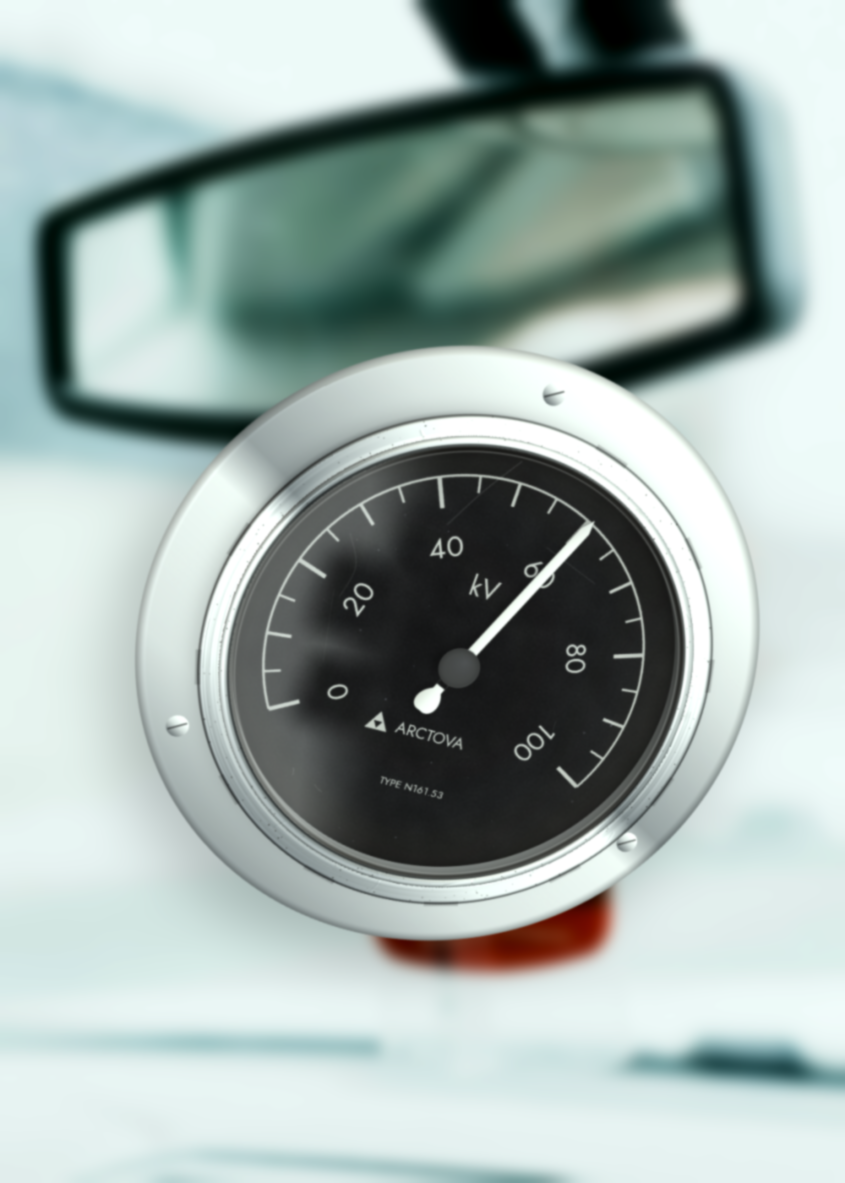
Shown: kV 60
